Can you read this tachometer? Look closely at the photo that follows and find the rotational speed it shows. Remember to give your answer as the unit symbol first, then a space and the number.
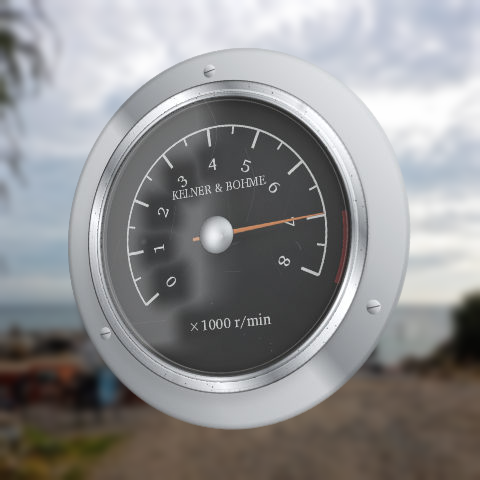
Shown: rpm 7000
